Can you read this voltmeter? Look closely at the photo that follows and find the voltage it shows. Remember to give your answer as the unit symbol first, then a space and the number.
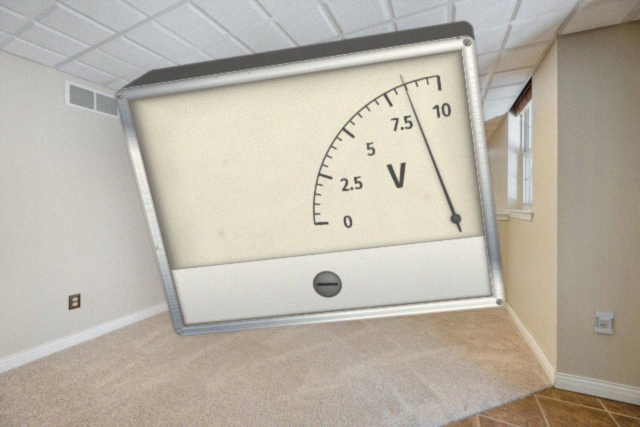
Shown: V 8.5
